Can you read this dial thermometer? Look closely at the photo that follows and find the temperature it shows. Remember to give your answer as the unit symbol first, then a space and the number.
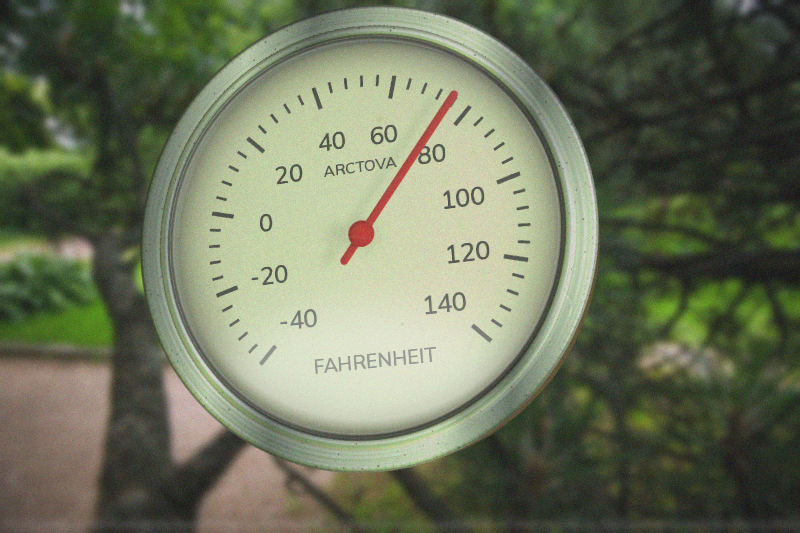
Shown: °F 76
